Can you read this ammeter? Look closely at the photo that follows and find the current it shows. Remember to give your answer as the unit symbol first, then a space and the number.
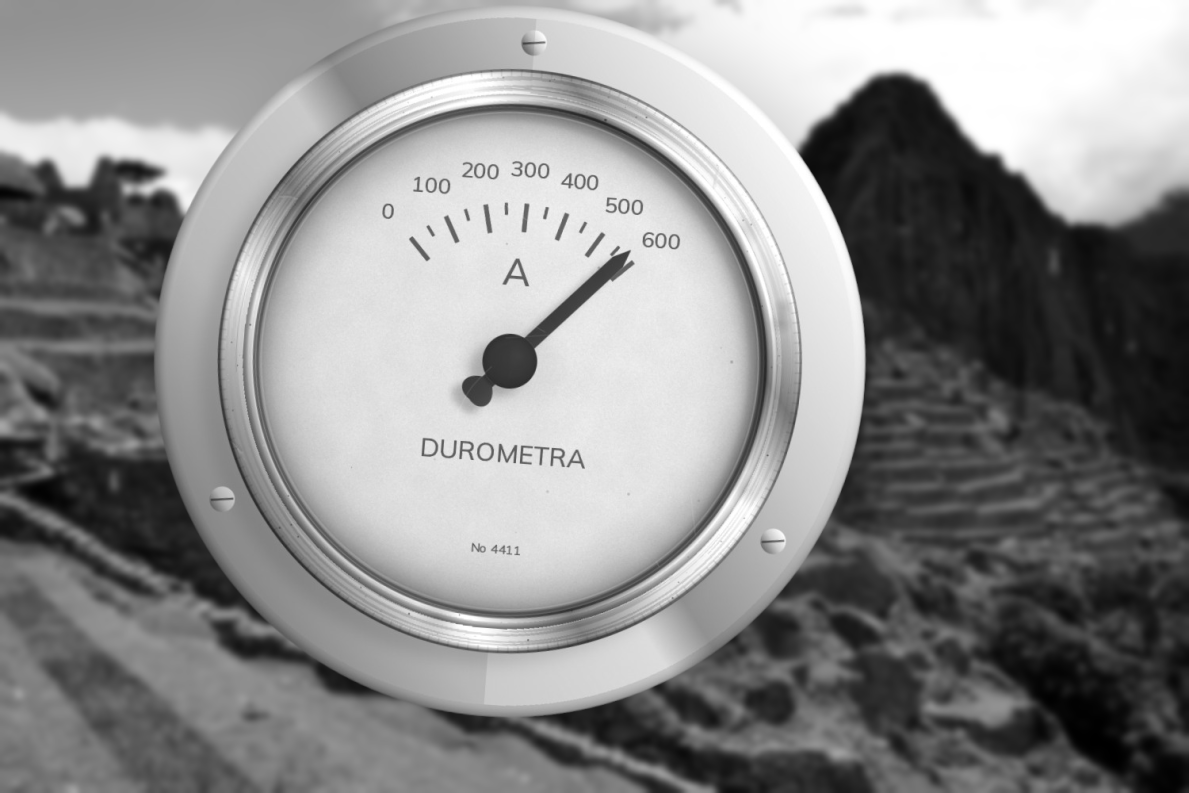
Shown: A 575
